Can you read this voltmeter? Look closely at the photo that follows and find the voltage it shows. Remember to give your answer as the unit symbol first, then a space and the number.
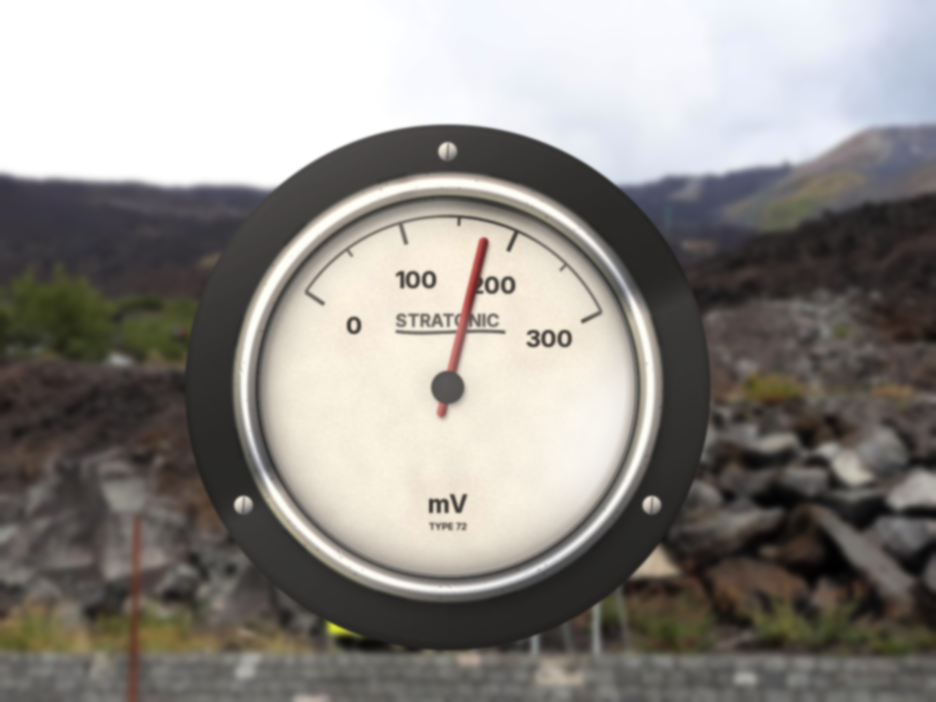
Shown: mV 175
